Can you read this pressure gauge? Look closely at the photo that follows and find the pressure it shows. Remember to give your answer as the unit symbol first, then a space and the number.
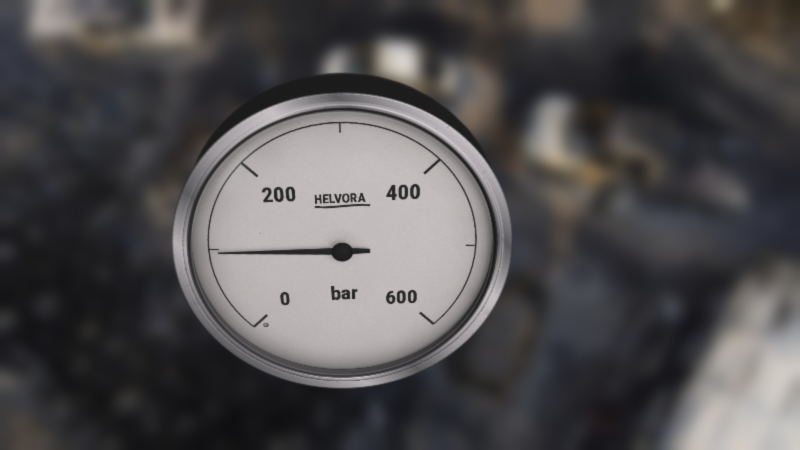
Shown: bar 100
